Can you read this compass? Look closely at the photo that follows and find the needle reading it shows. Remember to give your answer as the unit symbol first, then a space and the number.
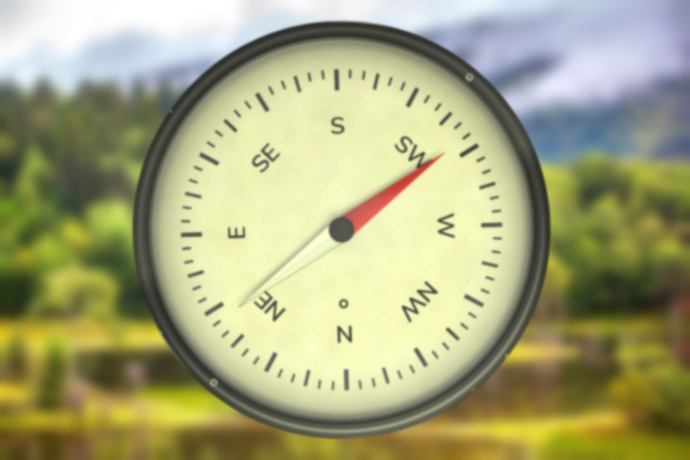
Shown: ° 235
